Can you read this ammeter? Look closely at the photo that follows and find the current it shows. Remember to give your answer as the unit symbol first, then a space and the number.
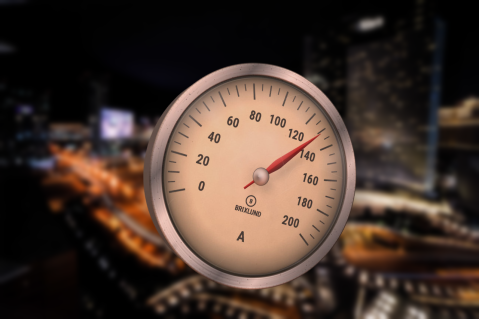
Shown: A 130
